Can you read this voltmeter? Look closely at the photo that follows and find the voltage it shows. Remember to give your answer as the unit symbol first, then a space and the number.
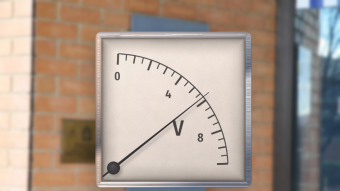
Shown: V 5.75
